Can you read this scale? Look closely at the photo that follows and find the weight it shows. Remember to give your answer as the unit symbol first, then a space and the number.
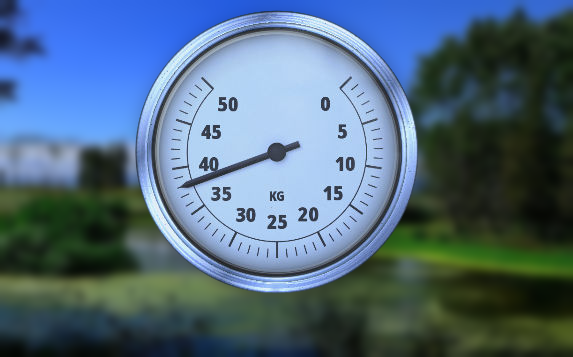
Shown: kg 38
